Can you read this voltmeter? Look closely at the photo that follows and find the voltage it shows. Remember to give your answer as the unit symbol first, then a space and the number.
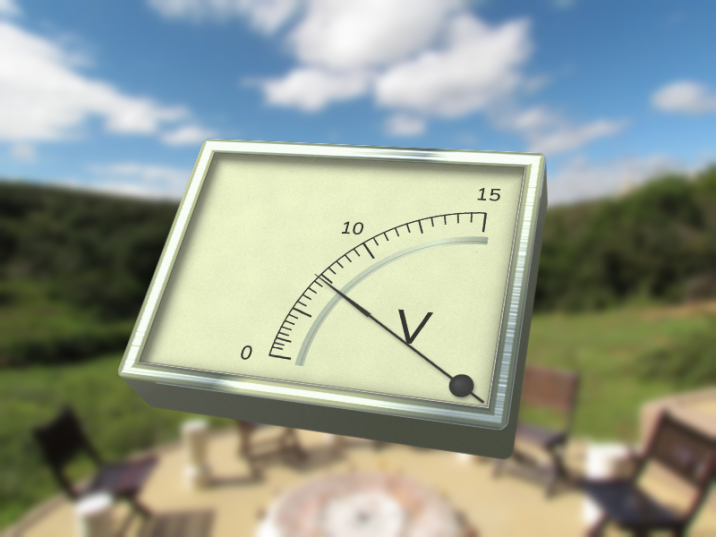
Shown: V 7.25
